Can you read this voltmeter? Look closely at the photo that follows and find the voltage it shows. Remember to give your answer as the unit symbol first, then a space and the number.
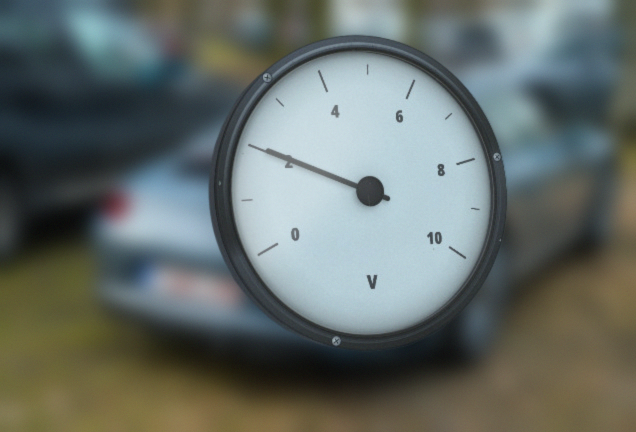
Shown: V 2
